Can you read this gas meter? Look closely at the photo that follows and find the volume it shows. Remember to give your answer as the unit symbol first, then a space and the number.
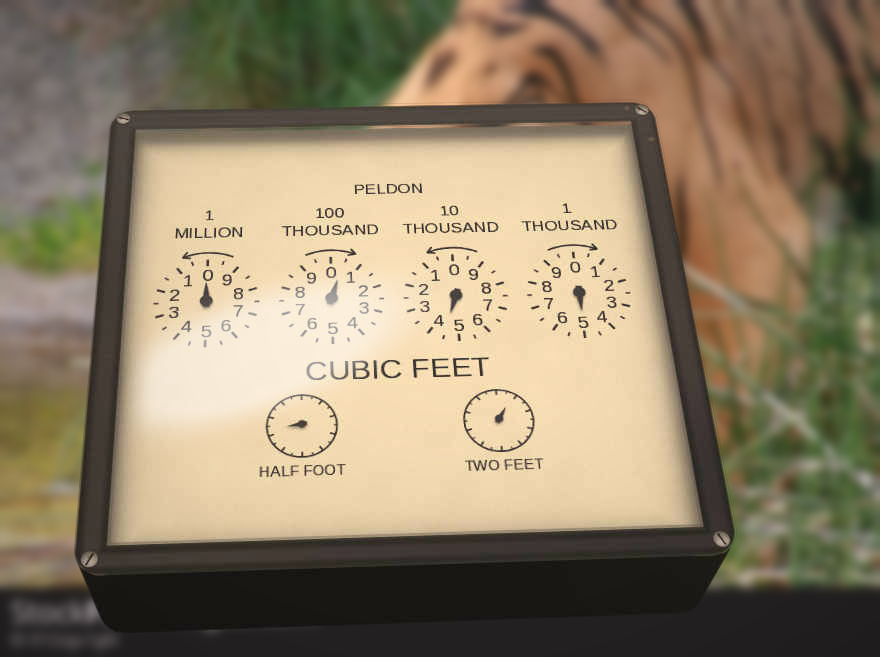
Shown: ft³ 4500
